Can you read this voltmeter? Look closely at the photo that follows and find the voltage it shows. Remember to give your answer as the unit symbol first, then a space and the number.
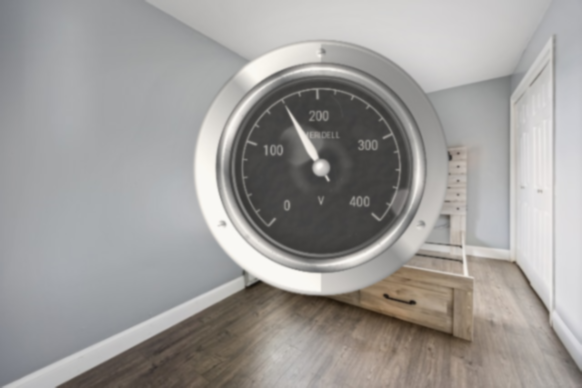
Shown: V 160
